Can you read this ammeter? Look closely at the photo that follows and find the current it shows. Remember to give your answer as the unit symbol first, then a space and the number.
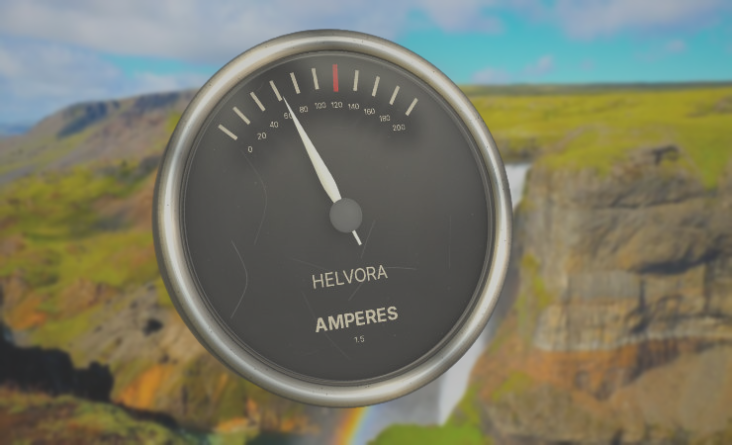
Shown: A 60
